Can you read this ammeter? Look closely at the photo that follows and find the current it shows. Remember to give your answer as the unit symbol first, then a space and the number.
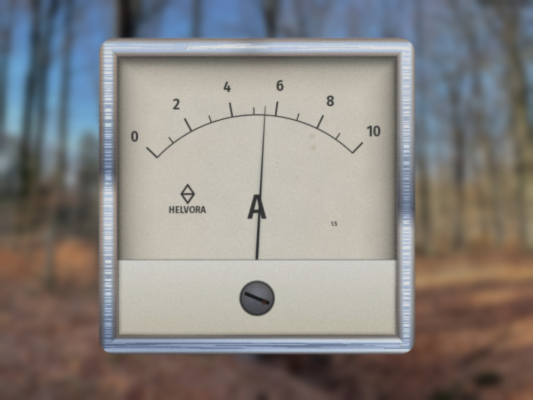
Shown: A 5.5
